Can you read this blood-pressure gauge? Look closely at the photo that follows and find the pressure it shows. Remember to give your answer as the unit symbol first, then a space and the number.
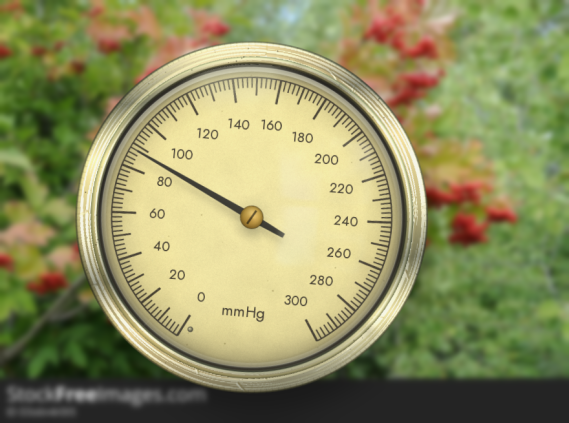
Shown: mmHg 88
